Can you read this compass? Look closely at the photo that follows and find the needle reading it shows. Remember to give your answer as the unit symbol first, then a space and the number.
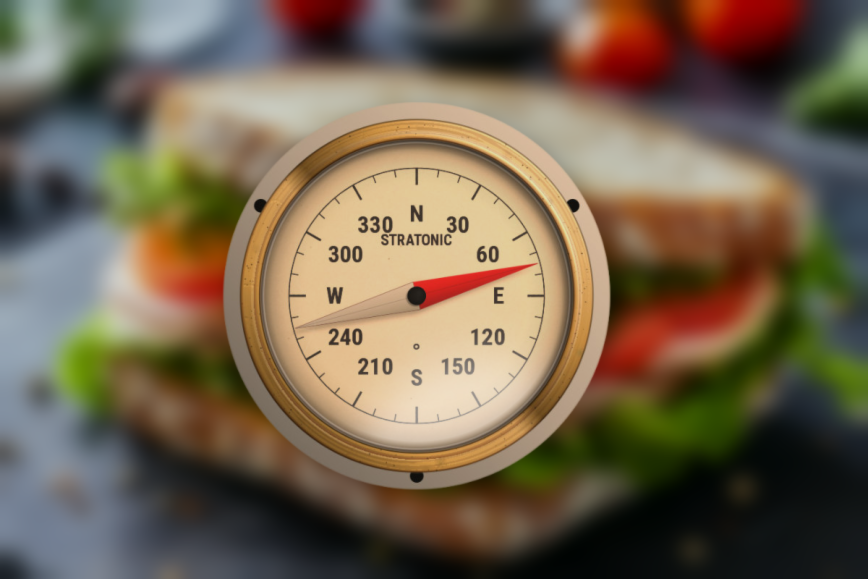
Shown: ° 75
